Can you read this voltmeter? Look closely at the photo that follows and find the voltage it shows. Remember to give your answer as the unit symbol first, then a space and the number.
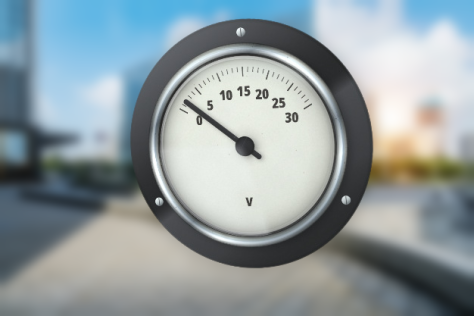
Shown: V 2
